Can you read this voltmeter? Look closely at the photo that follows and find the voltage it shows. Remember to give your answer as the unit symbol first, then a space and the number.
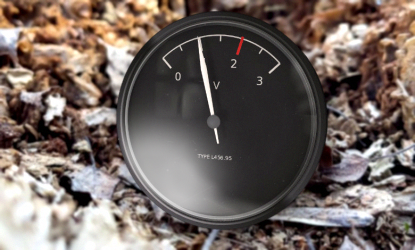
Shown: V 1
